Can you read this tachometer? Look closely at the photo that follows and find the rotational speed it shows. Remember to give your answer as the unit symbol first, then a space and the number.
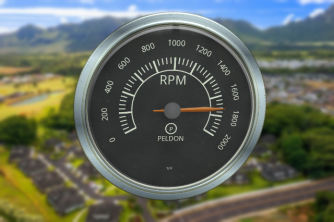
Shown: rpm 1720
